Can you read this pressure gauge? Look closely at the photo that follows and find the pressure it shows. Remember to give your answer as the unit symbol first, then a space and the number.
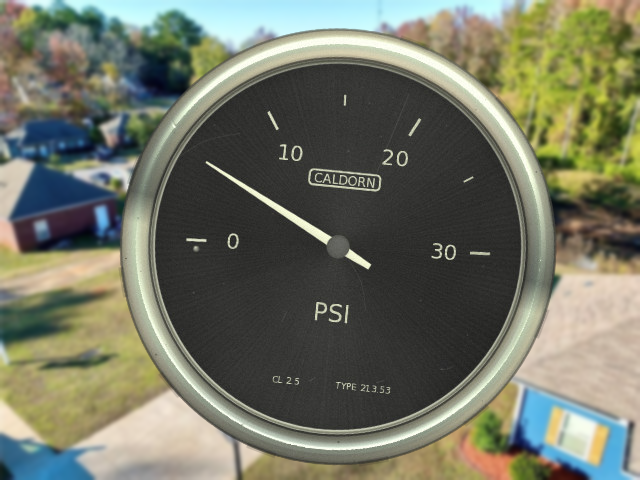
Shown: psi 5
